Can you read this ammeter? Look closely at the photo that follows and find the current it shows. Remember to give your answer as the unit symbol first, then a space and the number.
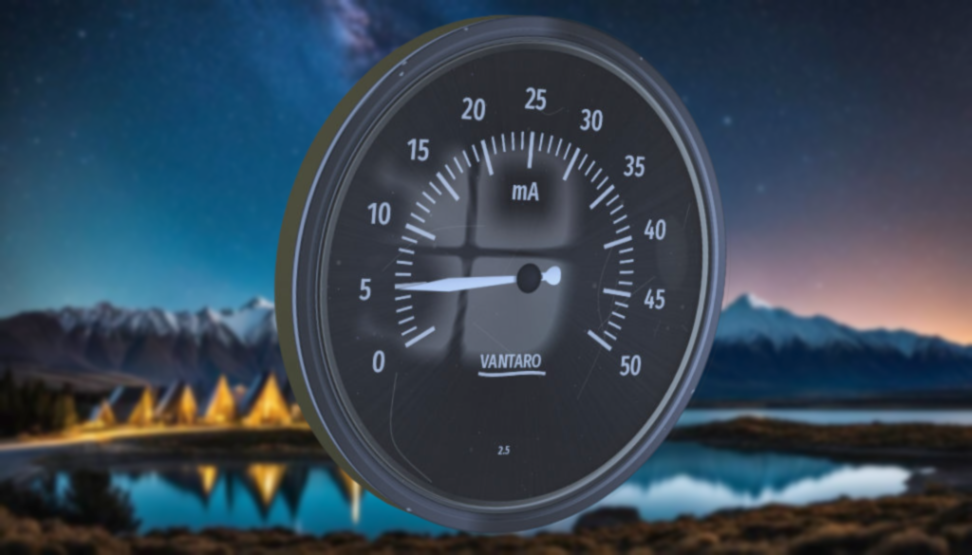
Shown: mA 5
